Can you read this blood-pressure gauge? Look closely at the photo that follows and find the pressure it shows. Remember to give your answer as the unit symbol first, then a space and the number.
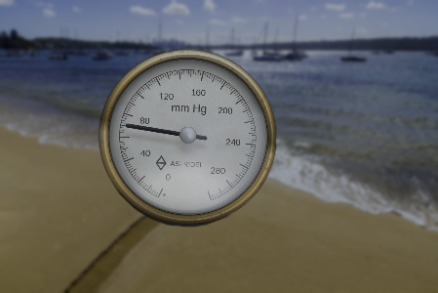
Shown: mmHg 70
